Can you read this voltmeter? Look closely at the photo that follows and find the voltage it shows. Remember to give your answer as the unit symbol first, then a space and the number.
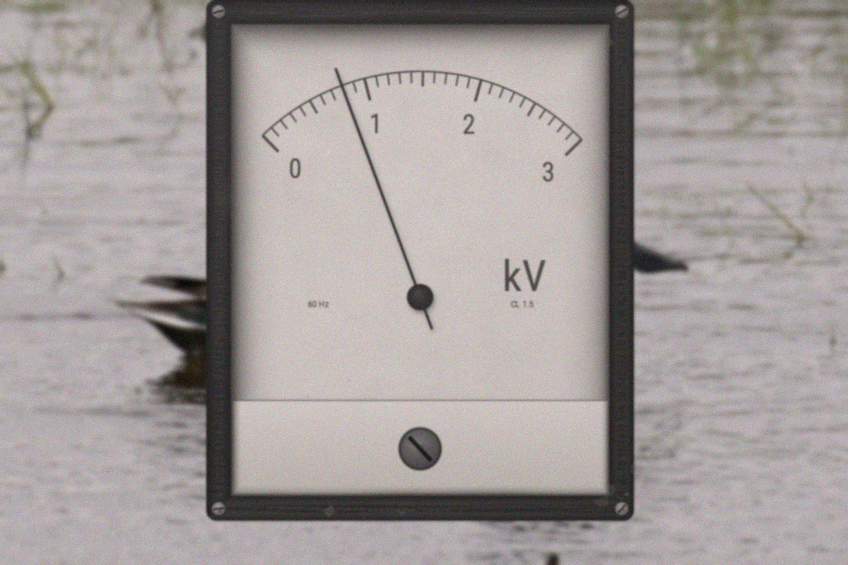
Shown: kV 0.8
